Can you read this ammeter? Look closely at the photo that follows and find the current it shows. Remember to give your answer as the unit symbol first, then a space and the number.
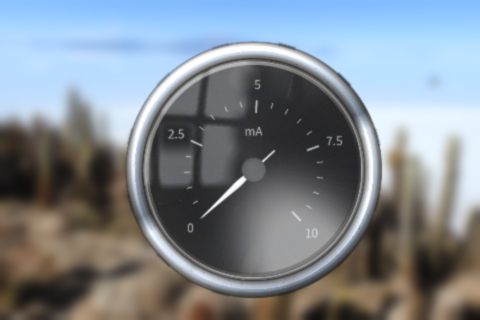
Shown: mA 0
